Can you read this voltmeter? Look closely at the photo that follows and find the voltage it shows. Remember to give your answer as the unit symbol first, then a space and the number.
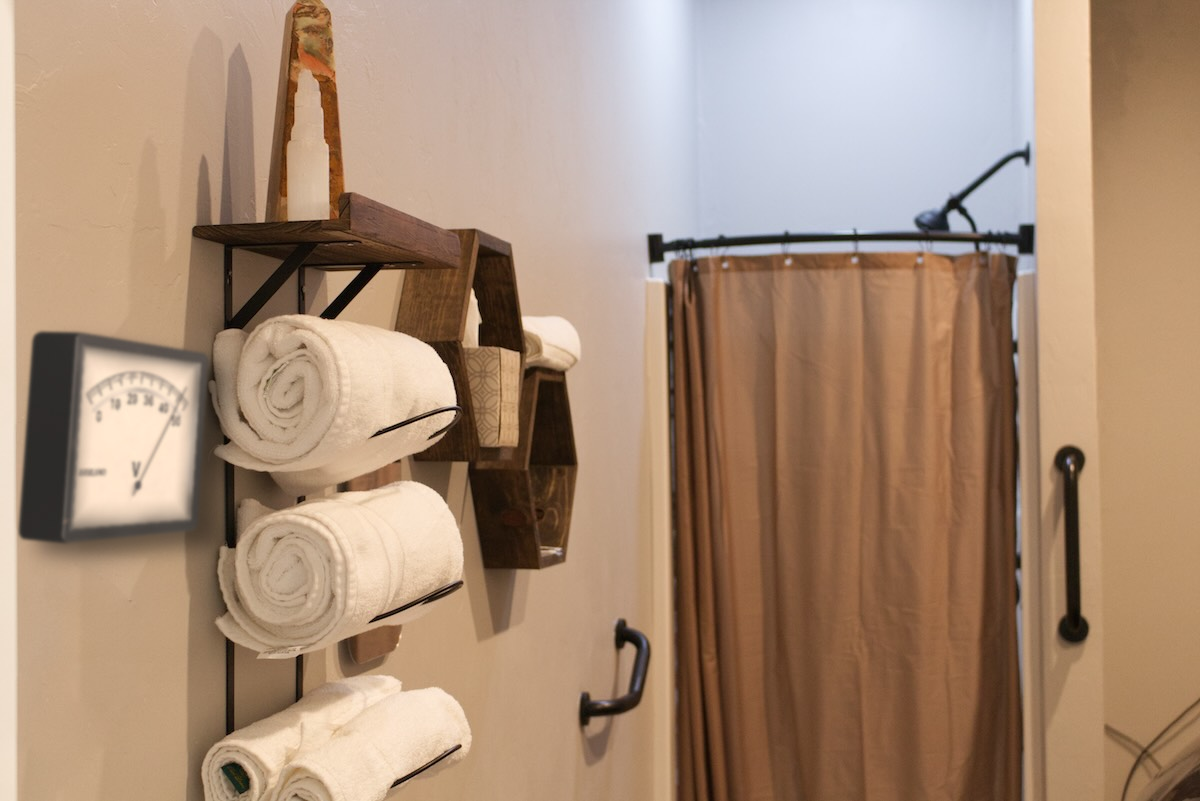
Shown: V 45
